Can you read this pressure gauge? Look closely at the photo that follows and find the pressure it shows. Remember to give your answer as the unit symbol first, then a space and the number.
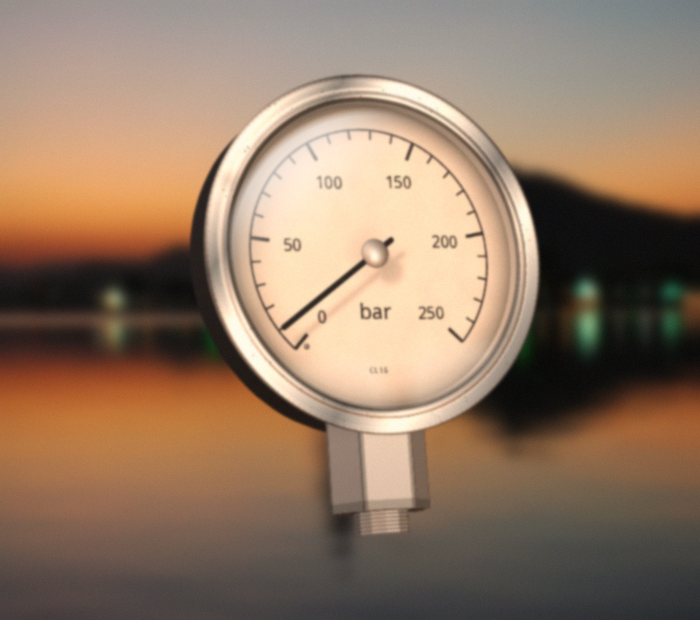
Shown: bar 10
